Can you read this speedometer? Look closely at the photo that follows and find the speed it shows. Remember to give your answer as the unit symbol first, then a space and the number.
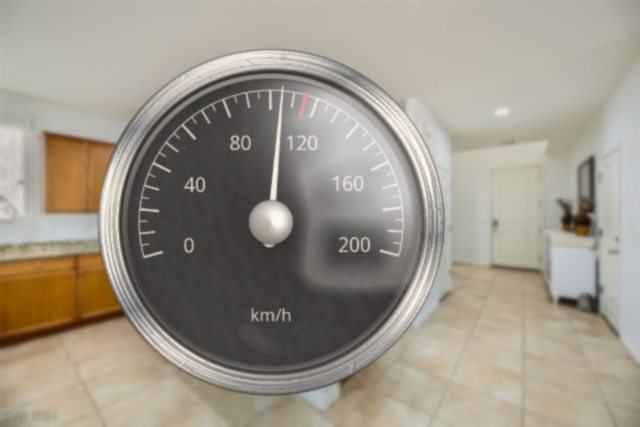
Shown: km/h 105
